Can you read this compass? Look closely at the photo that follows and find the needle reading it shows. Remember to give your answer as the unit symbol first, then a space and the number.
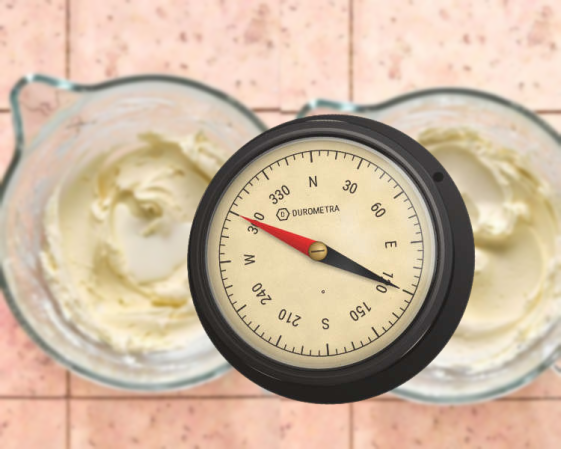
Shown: ° 300
